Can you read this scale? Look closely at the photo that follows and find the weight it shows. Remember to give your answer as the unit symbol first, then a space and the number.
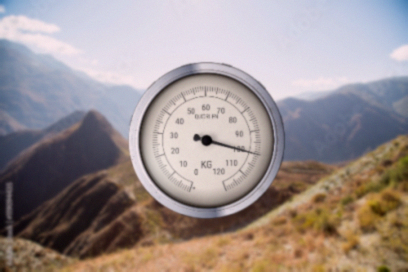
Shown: kg 100
